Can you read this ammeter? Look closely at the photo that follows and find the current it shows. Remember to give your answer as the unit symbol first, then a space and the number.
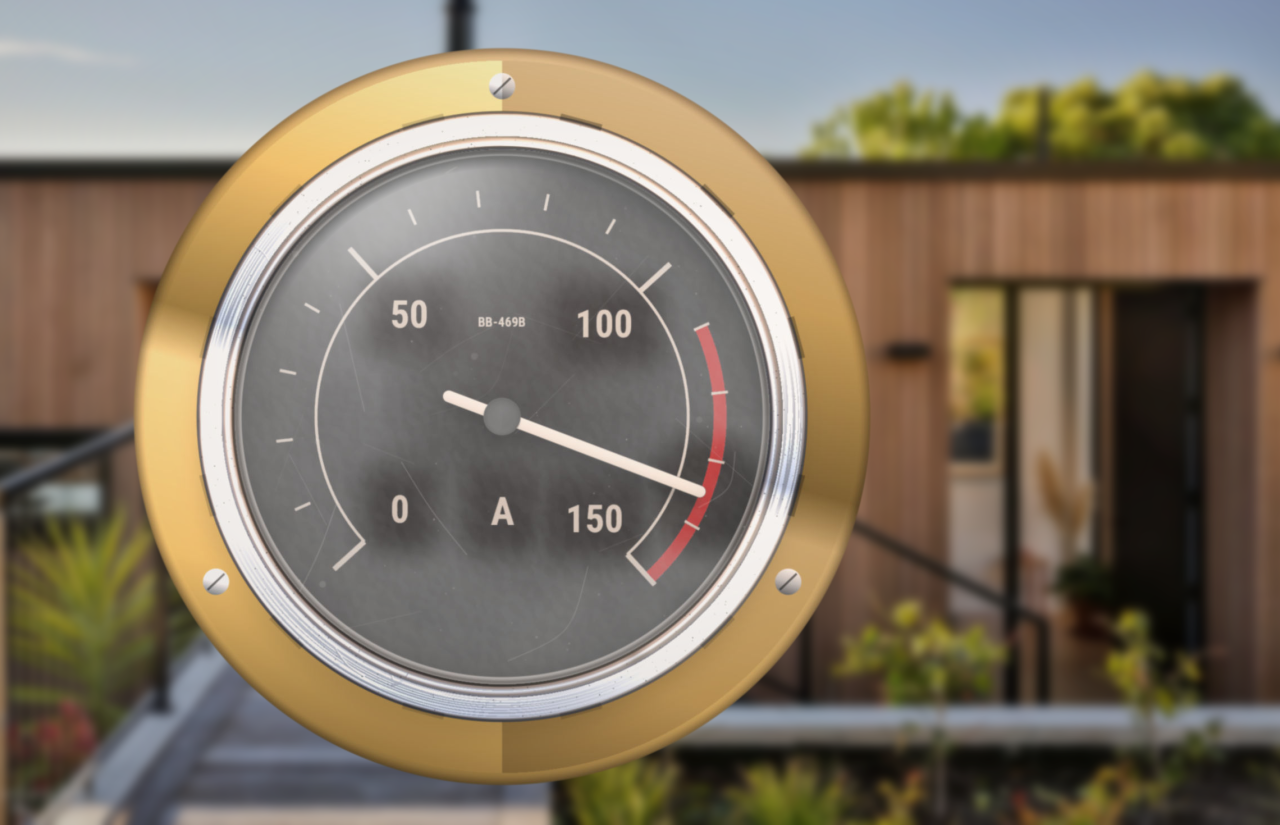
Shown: A 135
